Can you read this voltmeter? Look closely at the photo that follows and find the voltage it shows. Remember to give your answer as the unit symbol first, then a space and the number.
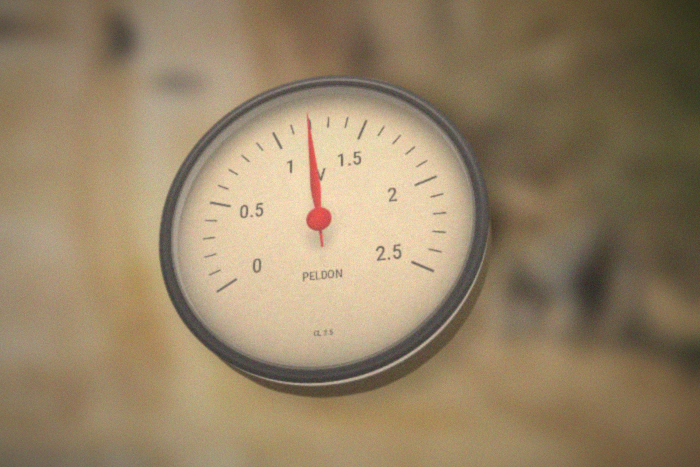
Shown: V 1.2
